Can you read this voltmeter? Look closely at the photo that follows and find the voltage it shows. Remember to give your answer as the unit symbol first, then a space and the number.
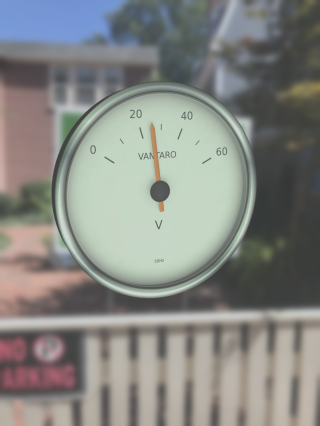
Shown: V 25
